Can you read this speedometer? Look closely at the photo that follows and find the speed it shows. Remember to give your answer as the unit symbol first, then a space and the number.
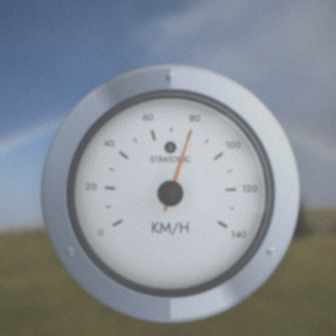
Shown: km/h 80
